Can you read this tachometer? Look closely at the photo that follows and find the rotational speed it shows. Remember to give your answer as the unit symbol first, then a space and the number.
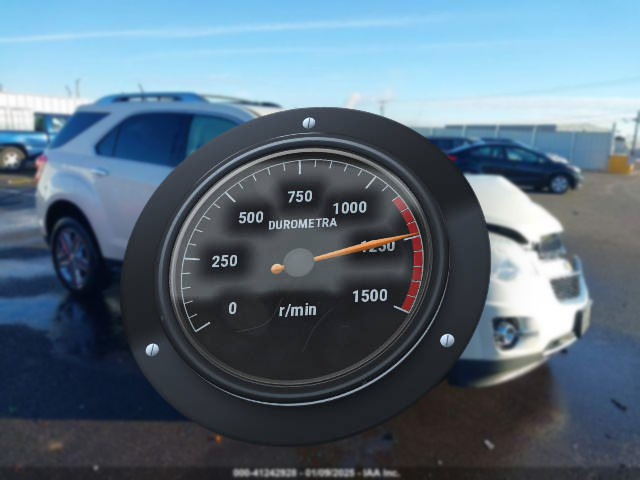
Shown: rpm 1250
